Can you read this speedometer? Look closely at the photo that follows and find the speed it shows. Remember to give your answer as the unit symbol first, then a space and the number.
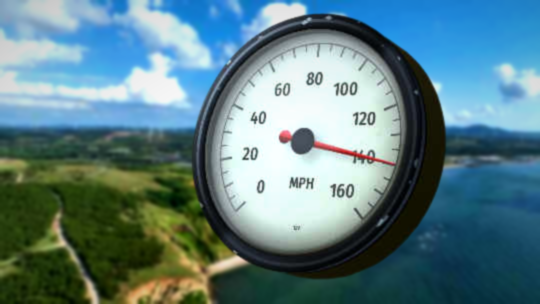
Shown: mph 140
